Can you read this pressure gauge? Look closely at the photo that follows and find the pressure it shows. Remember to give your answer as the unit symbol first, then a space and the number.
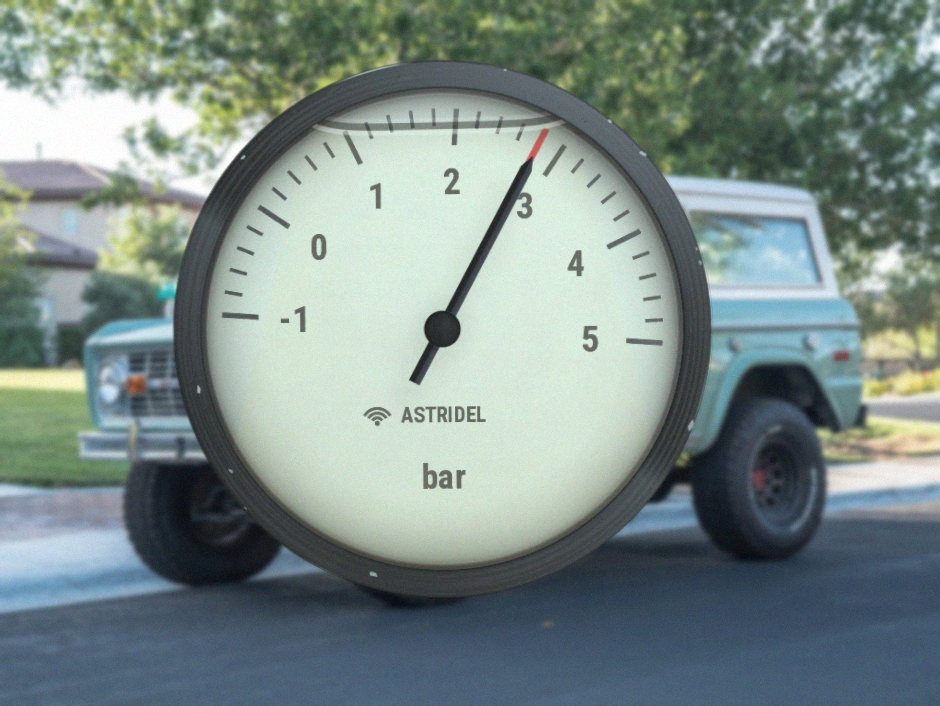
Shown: bar 2.8
